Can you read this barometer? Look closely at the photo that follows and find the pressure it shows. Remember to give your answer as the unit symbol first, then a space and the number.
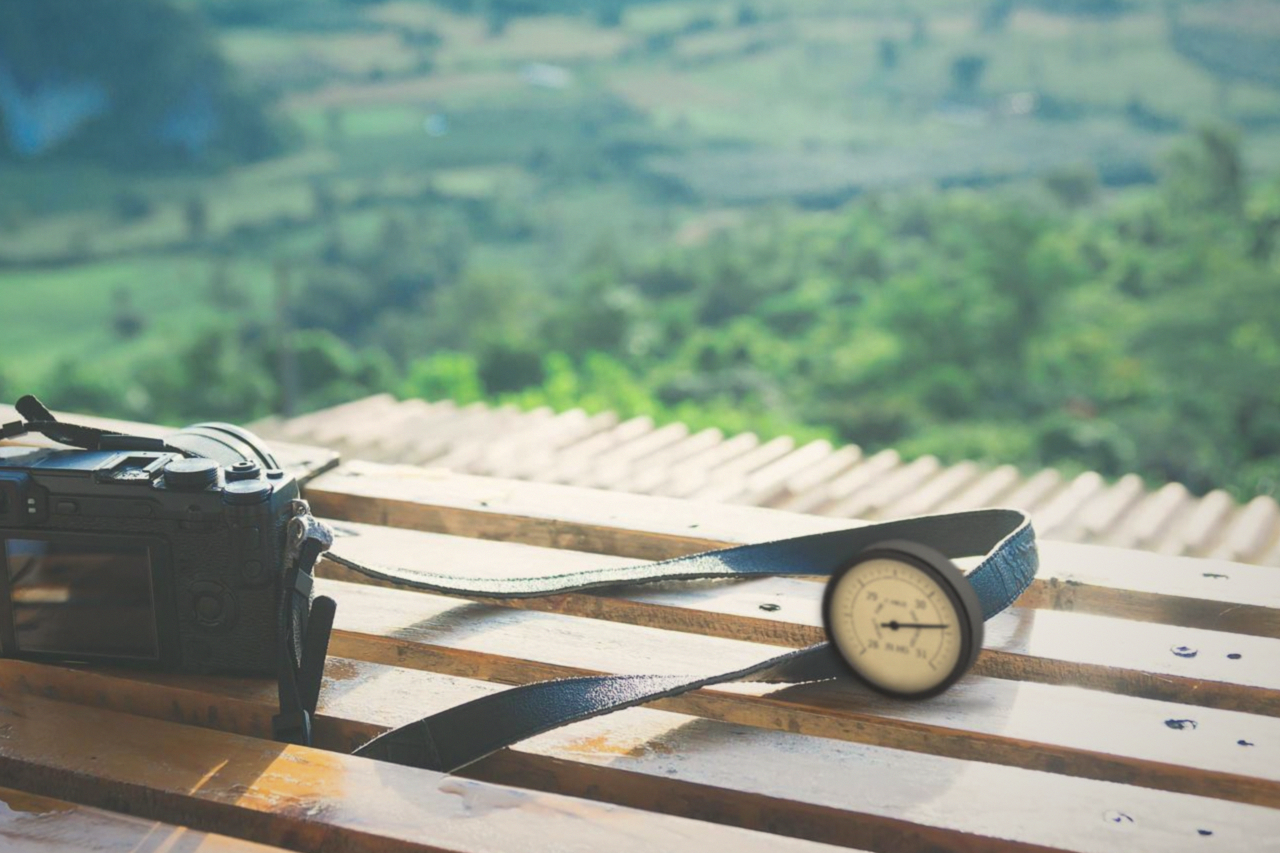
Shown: inHg 30.4
